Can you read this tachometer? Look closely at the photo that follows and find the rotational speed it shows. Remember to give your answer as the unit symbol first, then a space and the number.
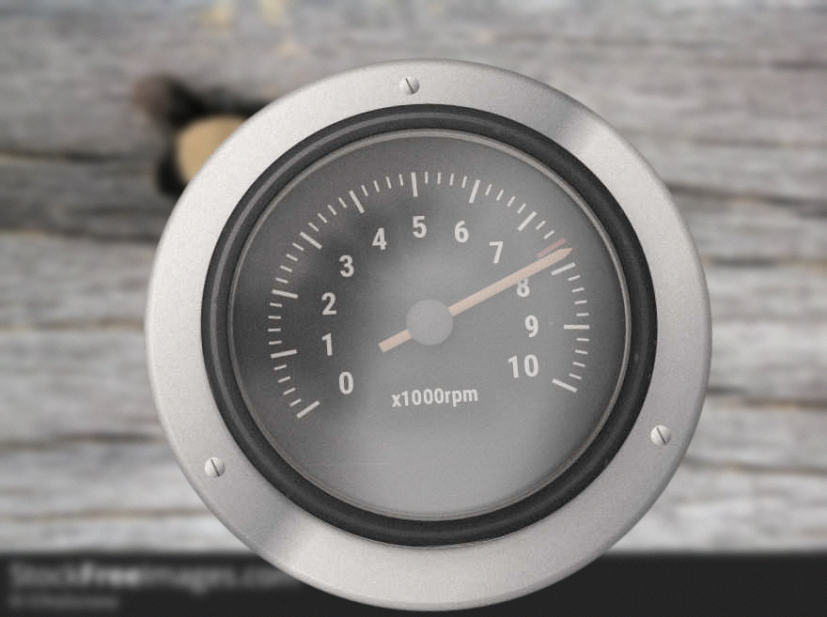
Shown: rpm 7800
